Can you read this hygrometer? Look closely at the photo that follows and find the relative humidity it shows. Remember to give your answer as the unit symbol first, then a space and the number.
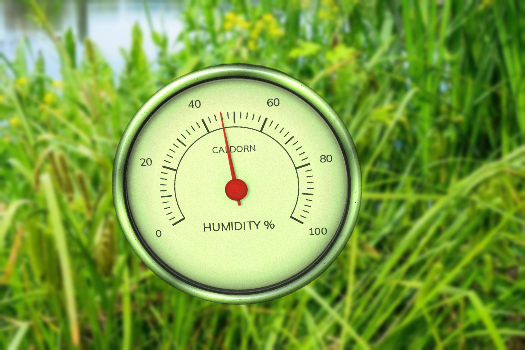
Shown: % 46
